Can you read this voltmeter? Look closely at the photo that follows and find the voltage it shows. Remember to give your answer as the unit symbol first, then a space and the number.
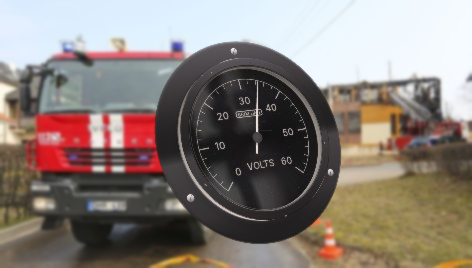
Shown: V 34
